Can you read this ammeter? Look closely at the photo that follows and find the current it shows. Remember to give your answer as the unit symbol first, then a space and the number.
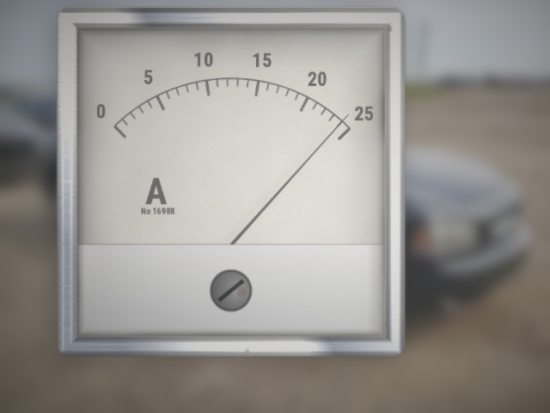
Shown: A 24
